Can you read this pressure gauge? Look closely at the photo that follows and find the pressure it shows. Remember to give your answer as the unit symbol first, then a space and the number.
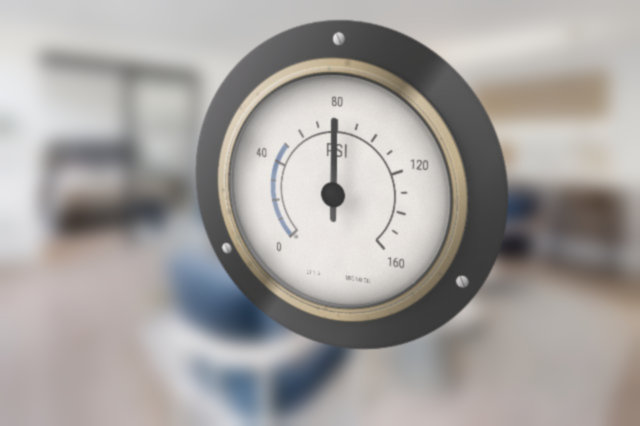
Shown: psi 80
